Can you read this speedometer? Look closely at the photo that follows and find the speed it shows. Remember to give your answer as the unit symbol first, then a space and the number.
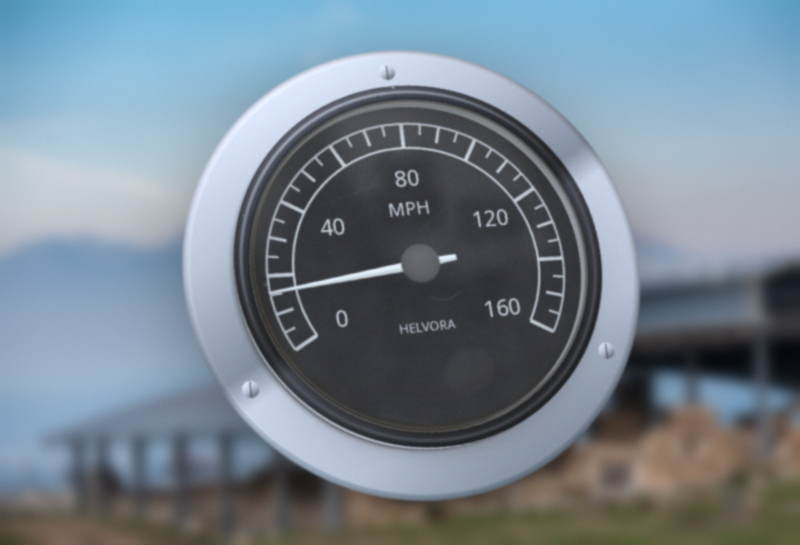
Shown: mph 15
